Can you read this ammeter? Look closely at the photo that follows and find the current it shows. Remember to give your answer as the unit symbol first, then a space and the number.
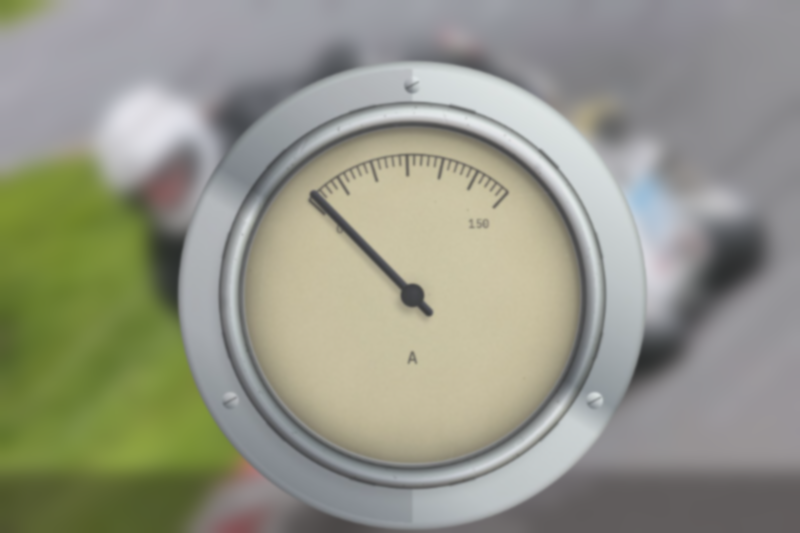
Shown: A 5
